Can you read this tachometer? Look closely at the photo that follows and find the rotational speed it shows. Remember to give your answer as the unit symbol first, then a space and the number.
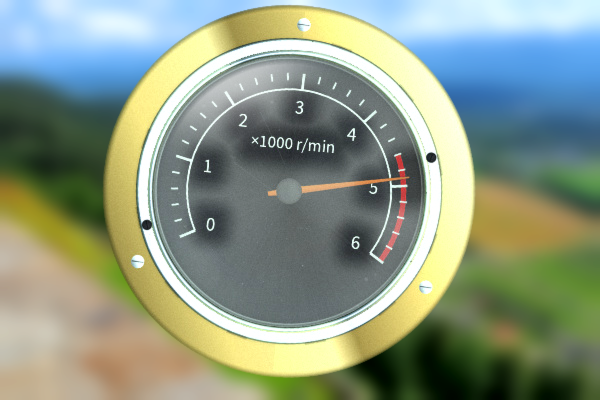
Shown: rpm 4900
